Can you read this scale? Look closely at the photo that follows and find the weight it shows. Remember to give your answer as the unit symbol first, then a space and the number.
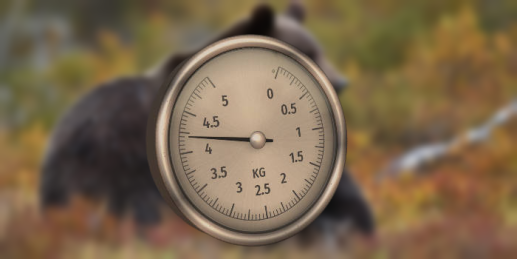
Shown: kg 4.2
